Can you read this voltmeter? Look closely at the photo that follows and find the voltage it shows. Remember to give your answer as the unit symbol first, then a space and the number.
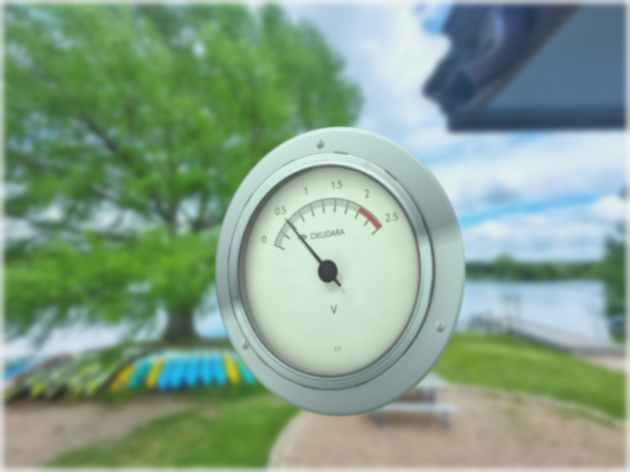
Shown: V 0.5
